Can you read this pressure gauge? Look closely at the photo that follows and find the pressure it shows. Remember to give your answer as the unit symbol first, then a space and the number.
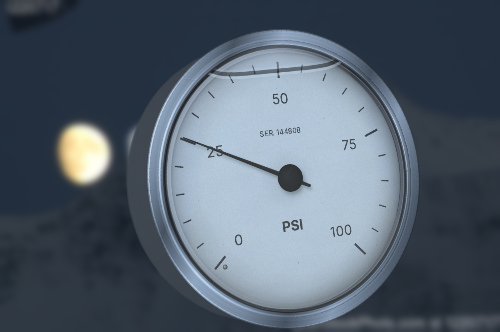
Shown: psi 25
